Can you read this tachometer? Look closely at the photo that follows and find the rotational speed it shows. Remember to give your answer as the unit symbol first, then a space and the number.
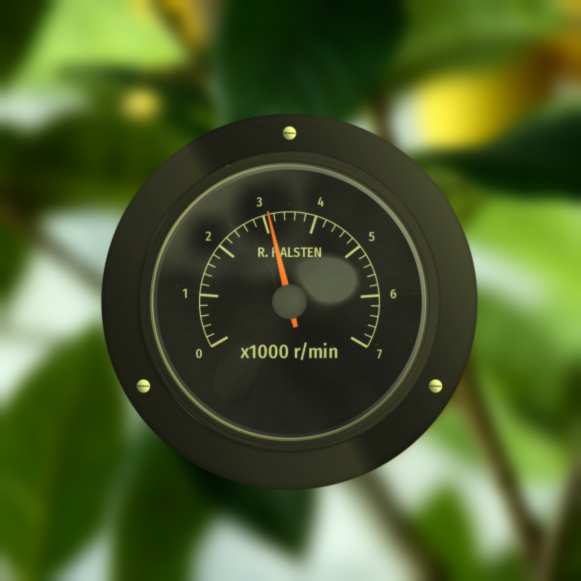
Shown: rpm 3100
